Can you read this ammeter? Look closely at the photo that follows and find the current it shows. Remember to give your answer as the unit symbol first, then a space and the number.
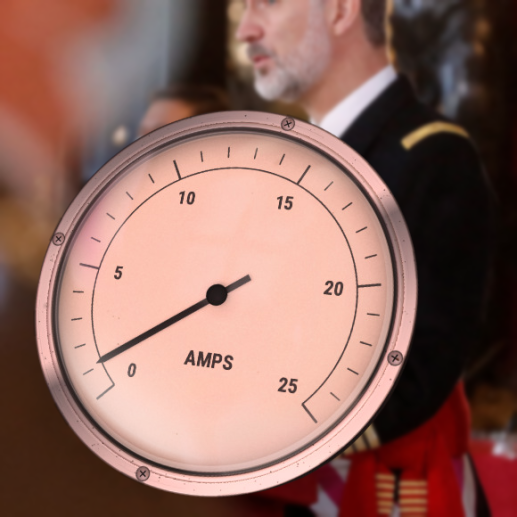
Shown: A 1
